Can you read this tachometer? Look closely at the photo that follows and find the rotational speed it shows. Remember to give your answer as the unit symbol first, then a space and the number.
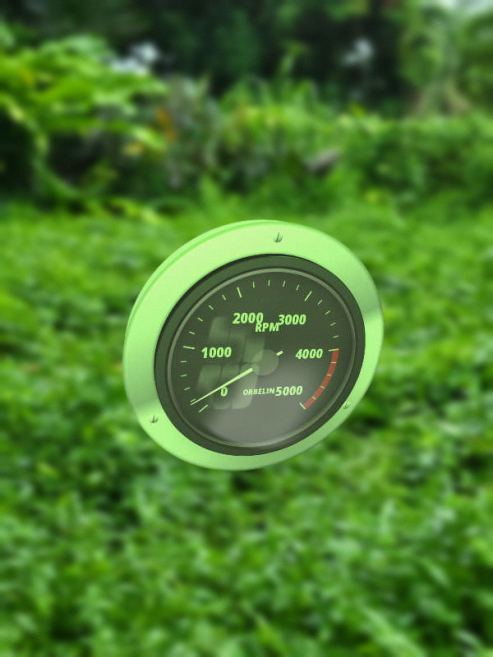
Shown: rpm 200
